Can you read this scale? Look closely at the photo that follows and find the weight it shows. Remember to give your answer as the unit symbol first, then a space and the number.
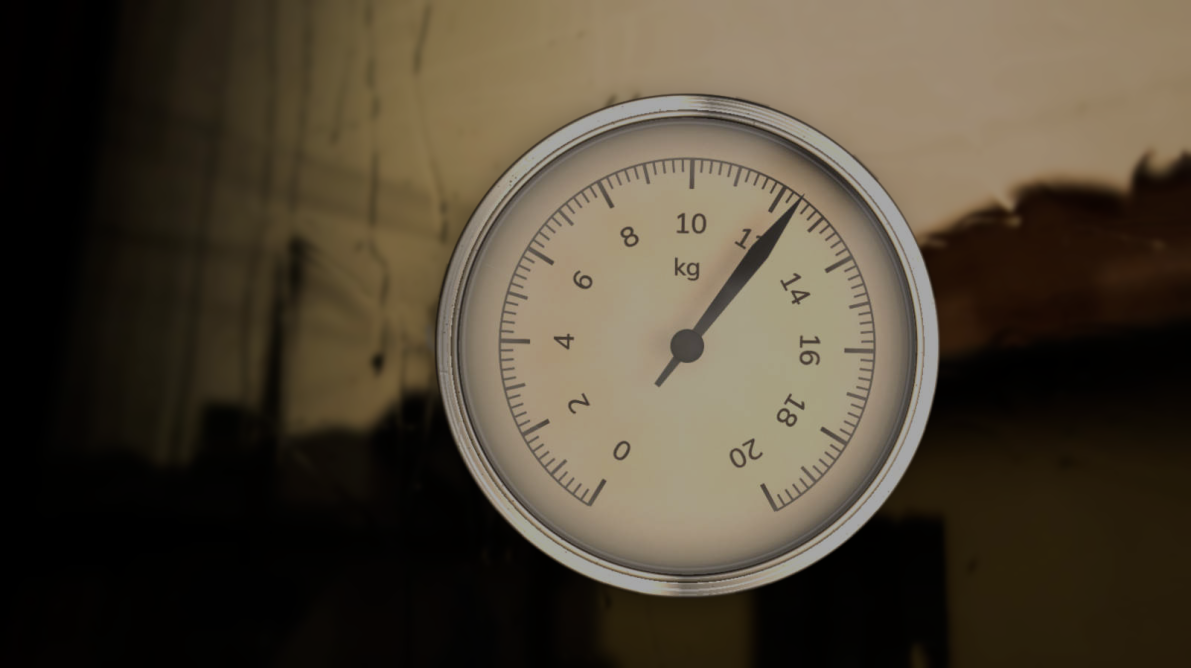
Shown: kg 12.4
